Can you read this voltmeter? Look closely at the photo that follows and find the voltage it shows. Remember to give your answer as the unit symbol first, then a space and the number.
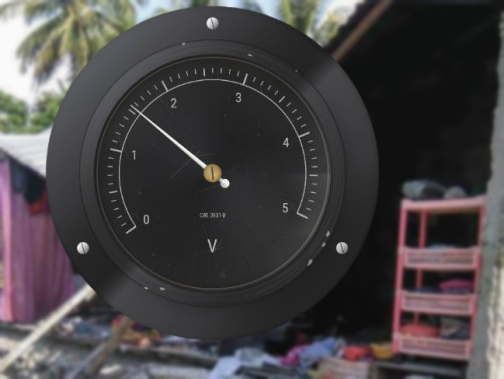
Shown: V 1.55
